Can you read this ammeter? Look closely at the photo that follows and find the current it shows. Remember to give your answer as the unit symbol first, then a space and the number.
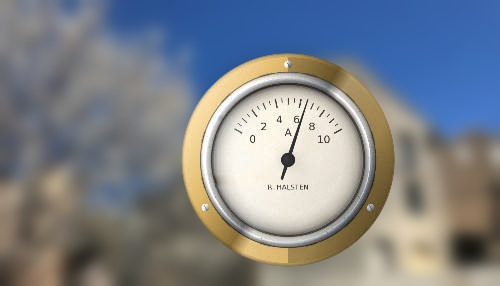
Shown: A 6.5
